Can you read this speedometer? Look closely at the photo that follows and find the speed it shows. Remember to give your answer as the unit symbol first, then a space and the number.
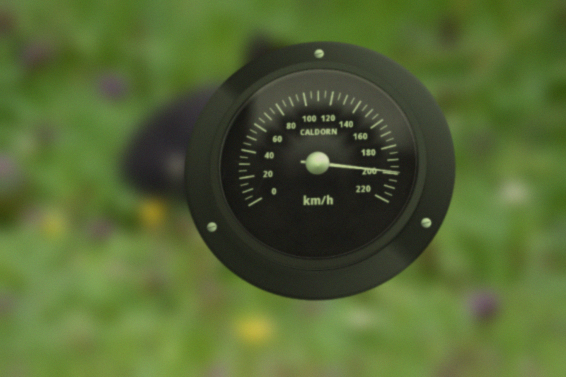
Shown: km/h 200
